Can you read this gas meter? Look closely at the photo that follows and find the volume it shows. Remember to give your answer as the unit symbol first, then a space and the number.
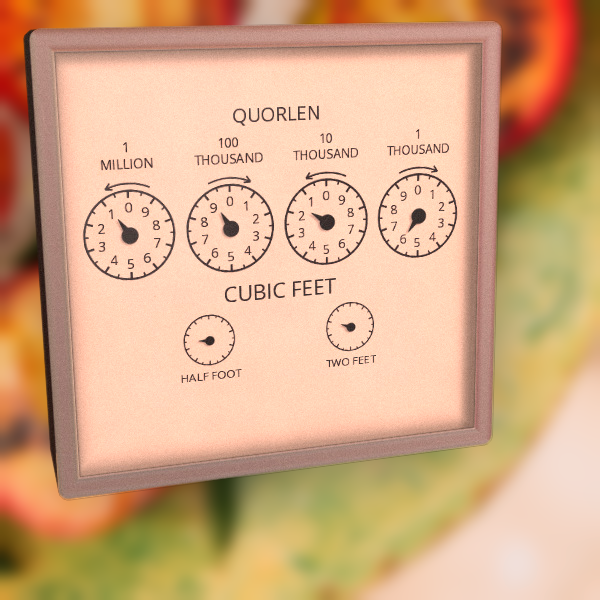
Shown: ft³ 91600
